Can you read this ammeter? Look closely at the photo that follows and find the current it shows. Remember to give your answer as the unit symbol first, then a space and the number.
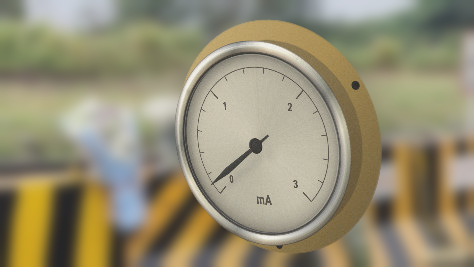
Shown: mA 0.1
